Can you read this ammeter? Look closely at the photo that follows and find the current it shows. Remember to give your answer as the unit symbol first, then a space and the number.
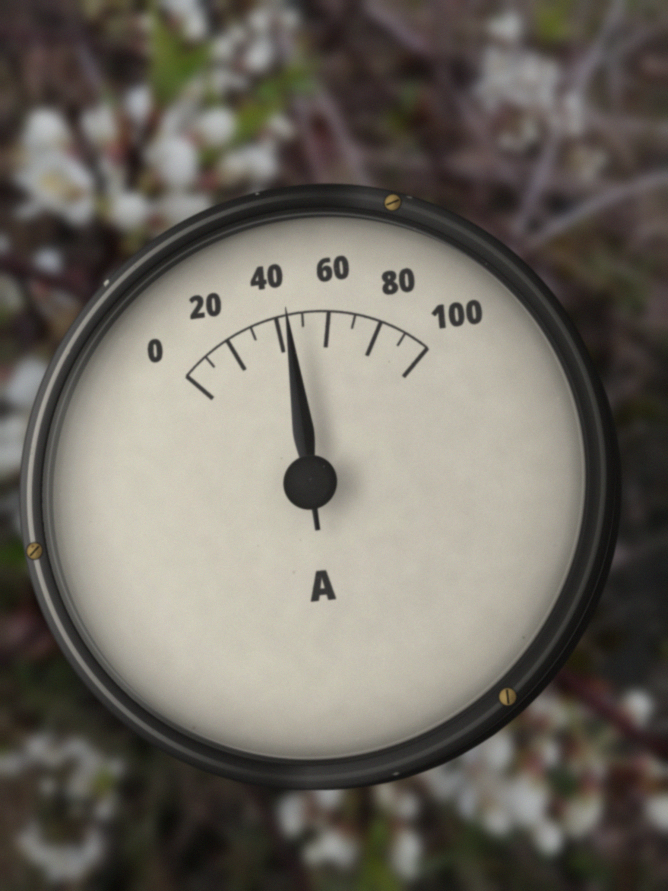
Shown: A 45
